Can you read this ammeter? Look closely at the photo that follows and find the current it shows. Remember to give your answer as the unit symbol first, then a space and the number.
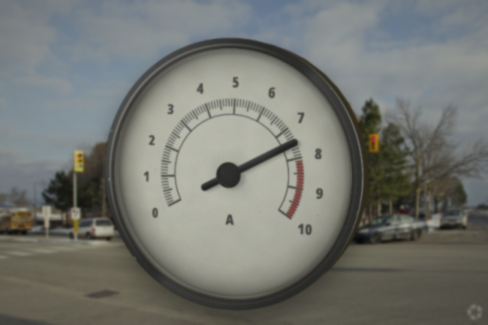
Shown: A 7.5
